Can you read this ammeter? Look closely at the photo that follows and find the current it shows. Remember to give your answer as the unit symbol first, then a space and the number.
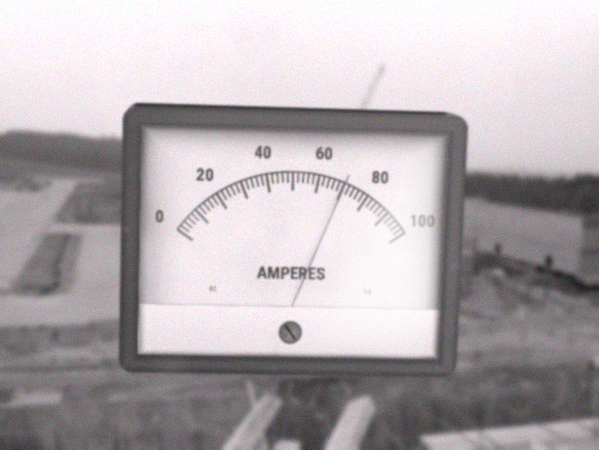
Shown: A 70
